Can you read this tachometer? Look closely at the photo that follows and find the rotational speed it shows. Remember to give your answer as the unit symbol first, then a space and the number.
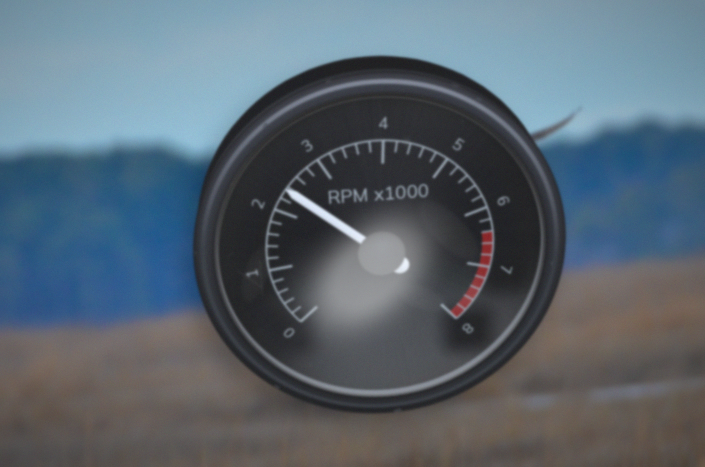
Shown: rpm 2400
